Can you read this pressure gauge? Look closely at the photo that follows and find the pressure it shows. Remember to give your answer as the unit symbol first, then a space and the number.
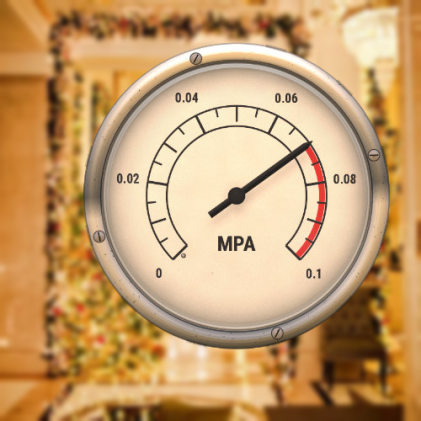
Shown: MPa 0.07
